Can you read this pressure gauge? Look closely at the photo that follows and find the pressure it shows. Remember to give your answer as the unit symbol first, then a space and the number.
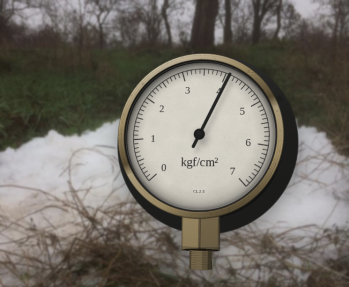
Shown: kg/cm² 4.1
